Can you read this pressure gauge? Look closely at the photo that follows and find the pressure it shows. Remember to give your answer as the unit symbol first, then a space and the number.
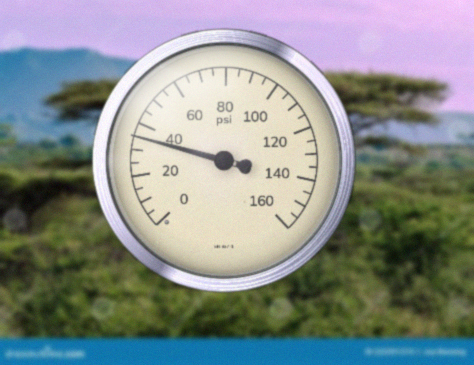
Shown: psi 35
